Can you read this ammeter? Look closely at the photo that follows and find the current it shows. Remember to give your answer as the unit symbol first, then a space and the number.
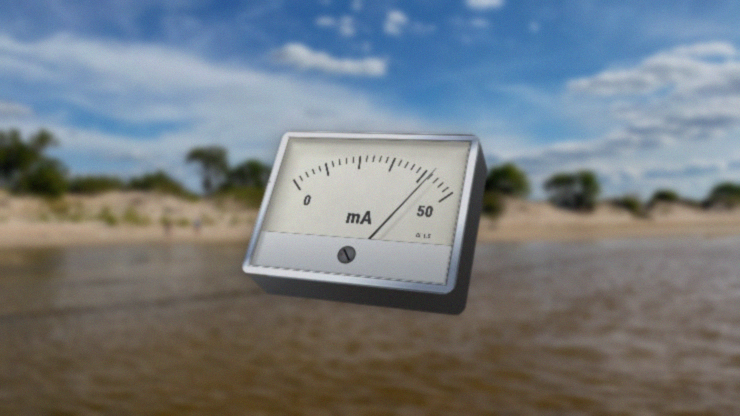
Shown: mA 42
